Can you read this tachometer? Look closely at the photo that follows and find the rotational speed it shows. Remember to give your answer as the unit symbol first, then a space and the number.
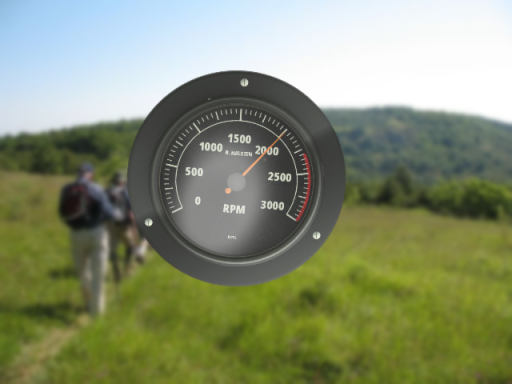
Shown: rpm 2000
